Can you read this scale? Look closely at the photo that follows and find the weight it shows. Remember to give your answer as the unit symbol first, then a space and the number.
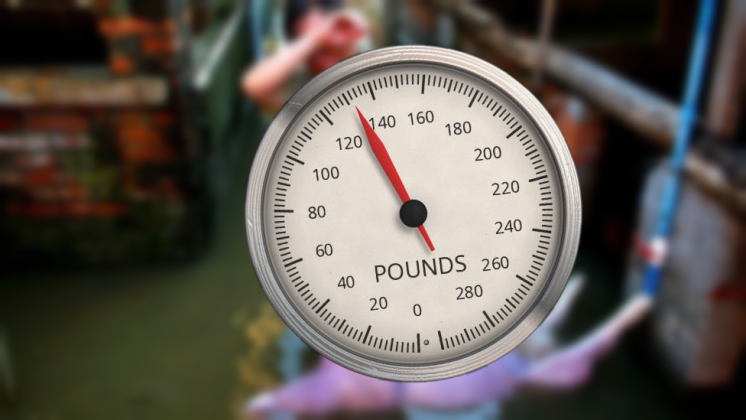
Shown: lb 132
